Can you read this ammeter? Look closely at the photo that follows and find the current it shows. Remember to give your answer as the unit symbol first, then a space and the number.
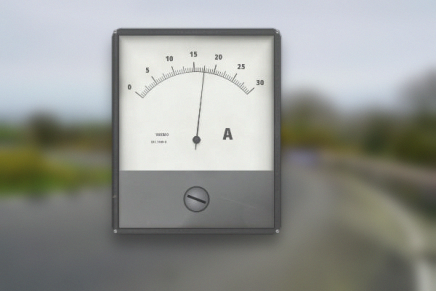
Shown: A 17.5
